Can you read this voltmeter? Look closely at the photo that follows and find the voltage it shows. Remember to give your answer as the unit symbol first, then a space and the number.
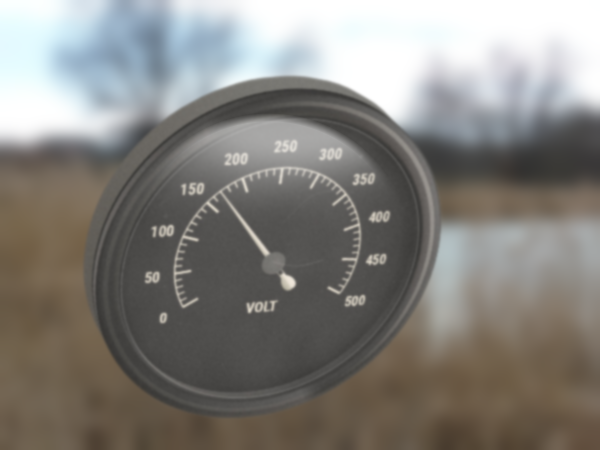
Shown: V 170
